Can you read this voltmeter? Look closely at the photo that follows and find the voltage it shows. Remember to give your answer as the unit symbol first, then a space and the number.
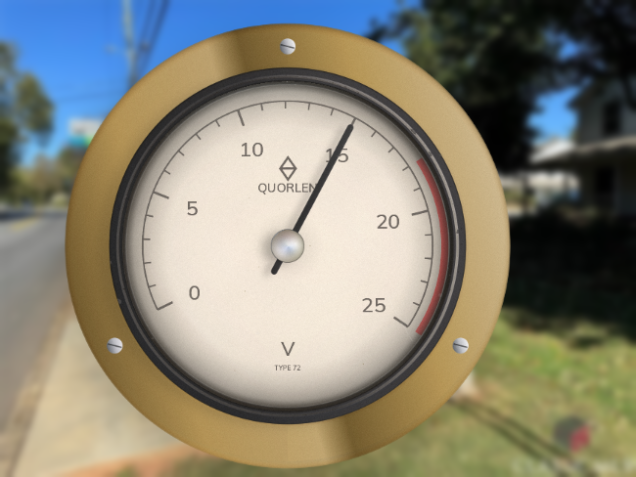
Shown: V 15
